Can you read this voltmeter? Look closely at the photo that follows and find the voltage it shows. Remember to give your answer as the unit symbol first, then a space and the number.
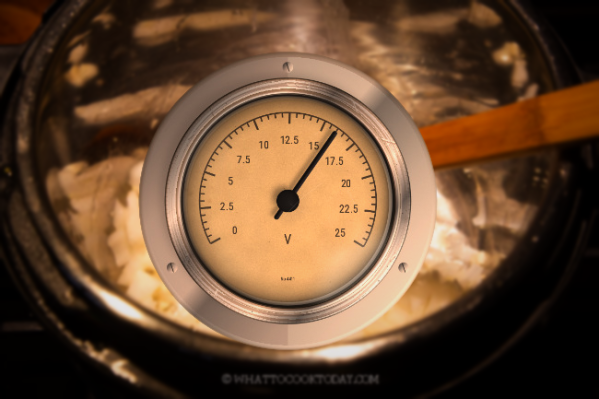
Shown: V 16
